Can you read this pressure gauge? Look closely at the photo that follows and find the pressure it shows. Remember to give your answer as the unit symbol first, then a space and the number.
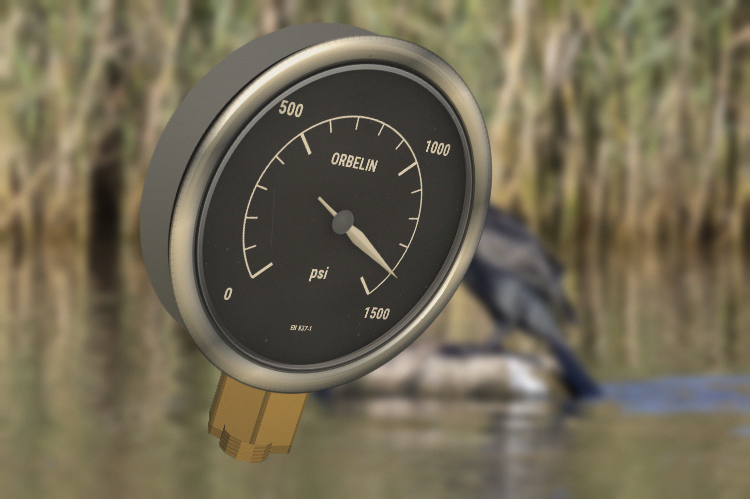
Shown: psi 1400
